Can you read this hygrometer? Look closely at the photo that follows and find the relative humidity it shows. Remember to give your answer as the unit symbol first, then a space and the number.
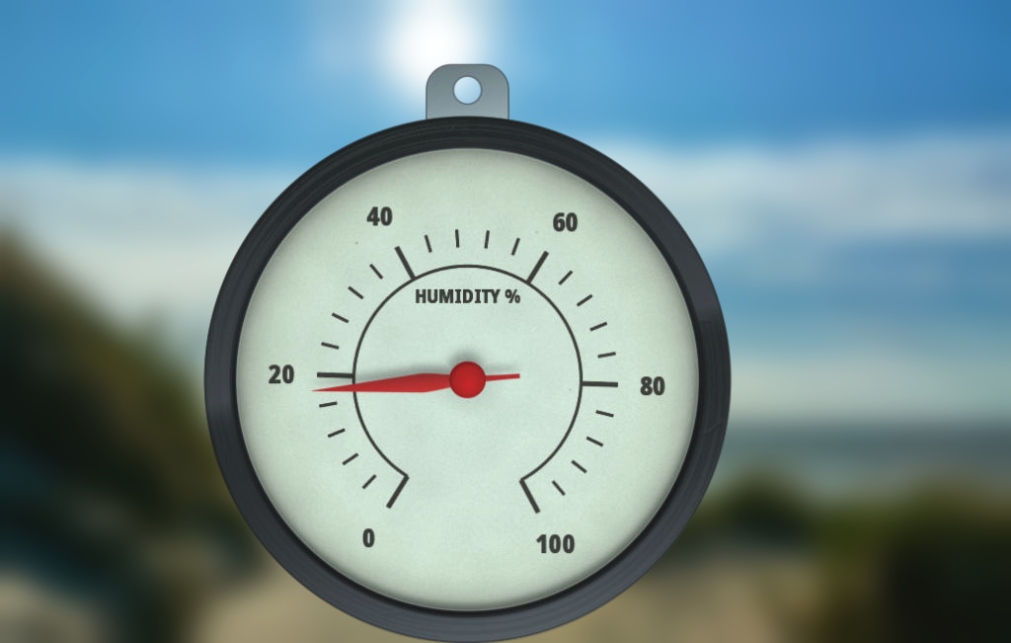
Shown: % 18
